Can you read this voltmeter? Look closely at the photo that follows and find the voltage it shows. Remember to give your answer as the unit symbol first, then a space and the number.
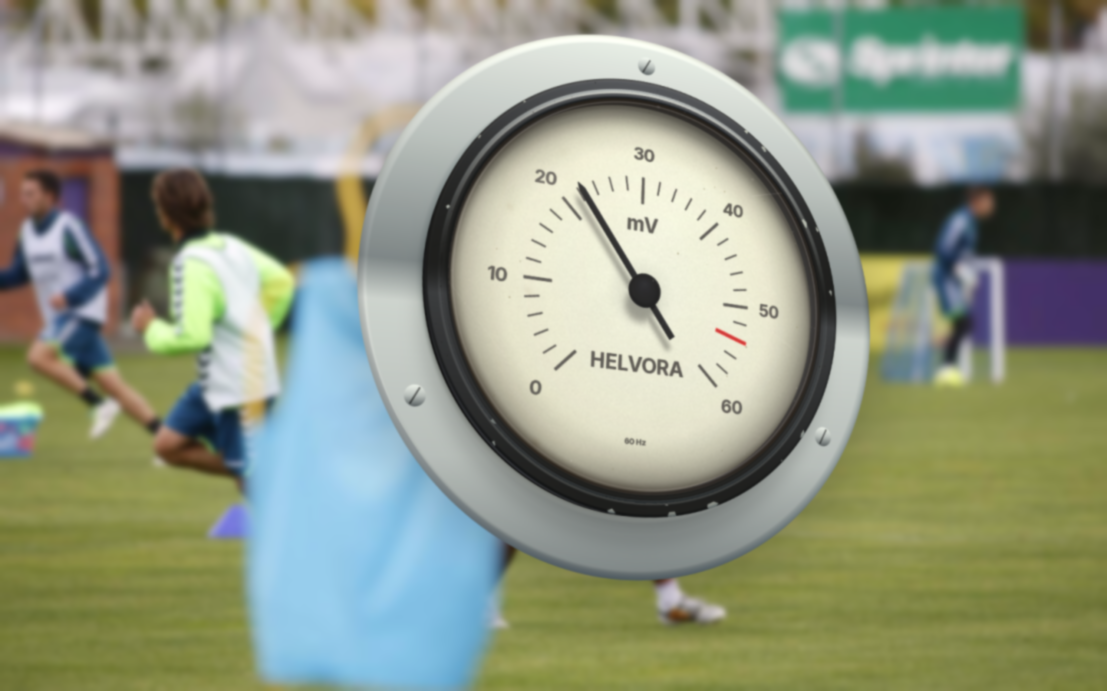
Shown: mV 22
